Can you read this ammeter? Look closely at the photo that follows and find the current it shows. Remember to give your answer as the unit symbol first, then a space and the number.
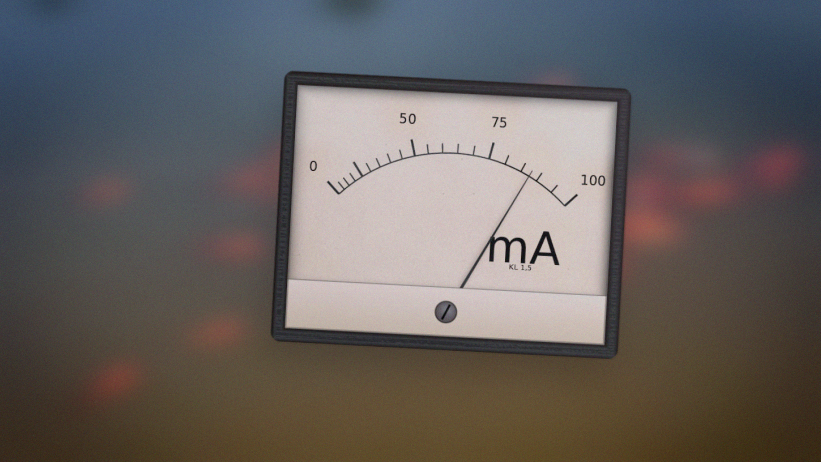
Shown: mA 87.5
